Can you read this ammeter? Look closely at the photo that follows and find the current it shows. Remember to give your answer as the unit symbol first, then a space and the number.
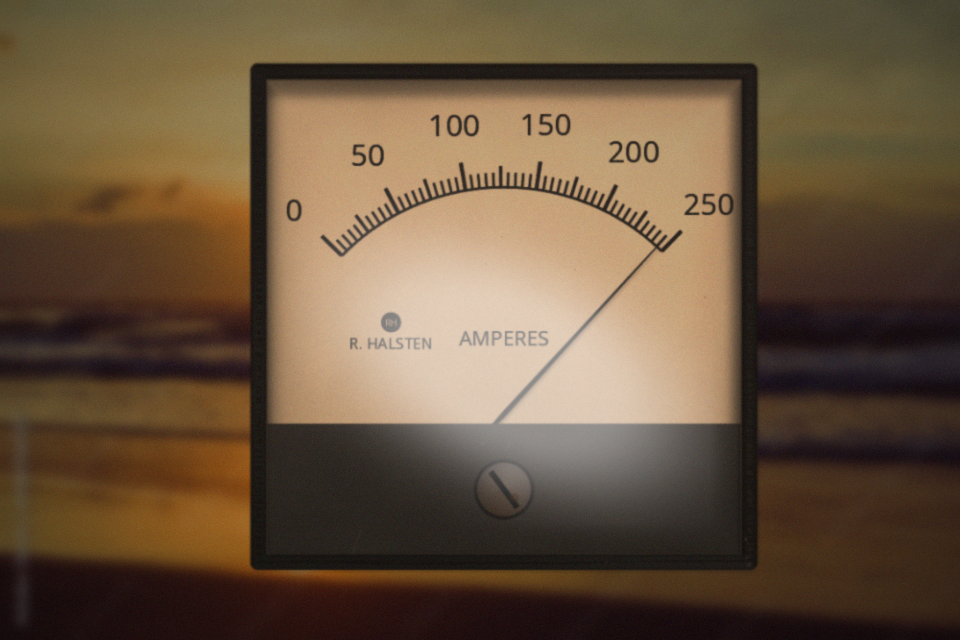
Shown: A 245
